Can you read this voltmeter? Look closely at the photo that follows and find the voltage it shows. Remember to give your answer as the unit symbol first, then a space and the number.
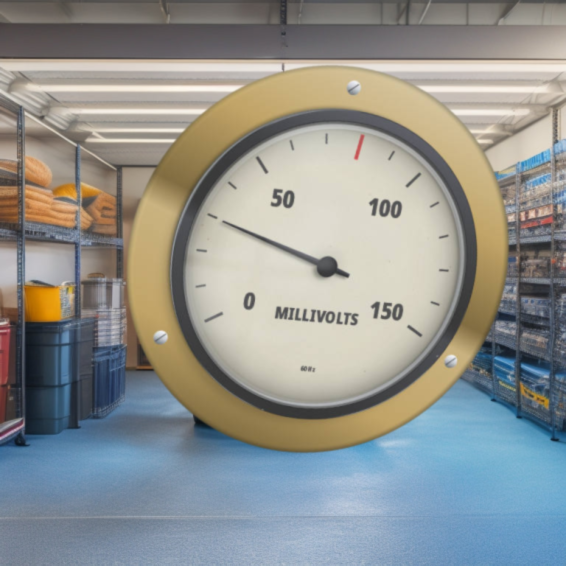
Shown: mV 30
